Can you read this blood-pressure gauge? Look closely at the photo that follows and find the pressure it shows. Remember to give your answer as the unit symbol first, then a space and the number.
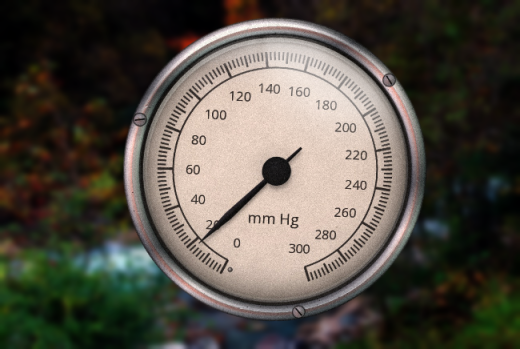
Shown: mmHg 18
